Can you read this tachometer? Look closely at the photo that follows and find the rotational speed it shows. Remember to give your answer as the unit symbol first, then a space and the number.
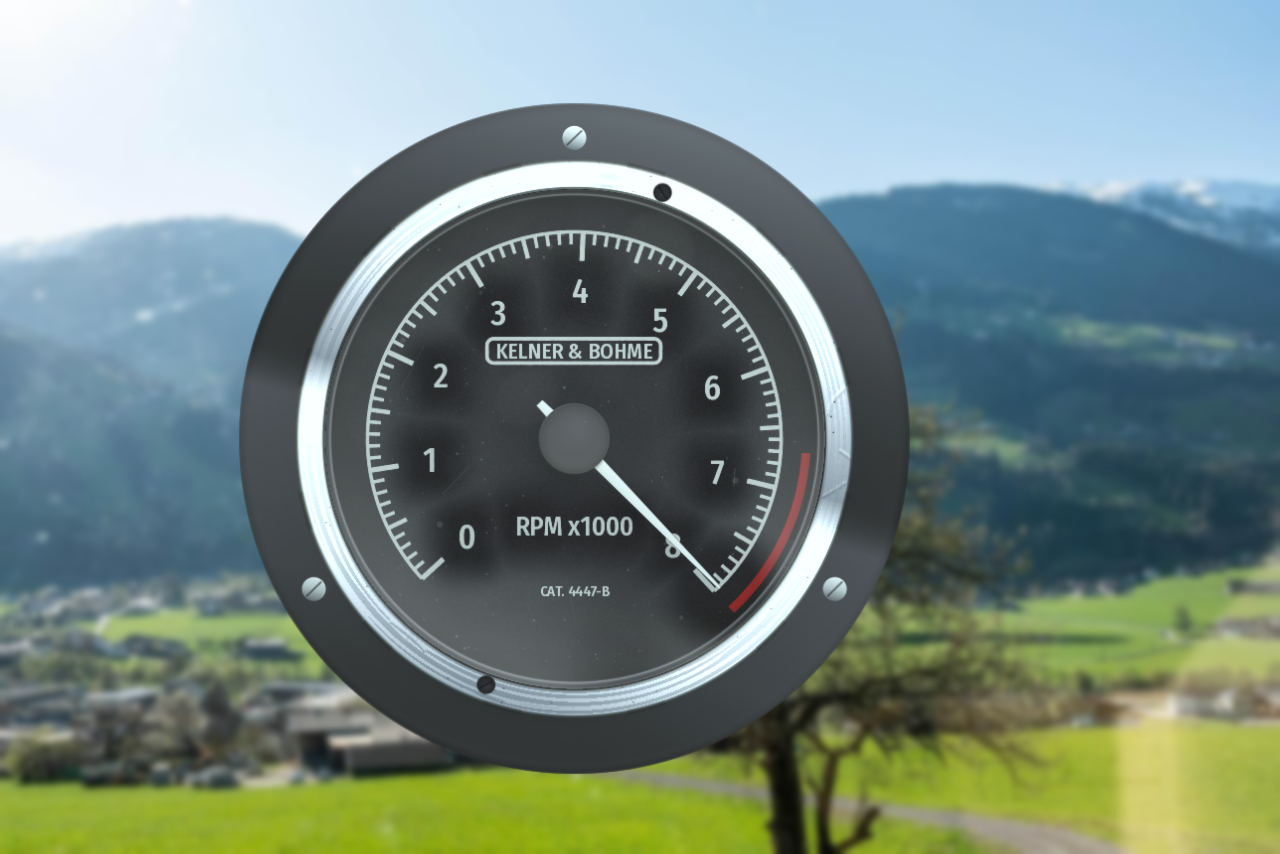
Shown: rpm 7950
